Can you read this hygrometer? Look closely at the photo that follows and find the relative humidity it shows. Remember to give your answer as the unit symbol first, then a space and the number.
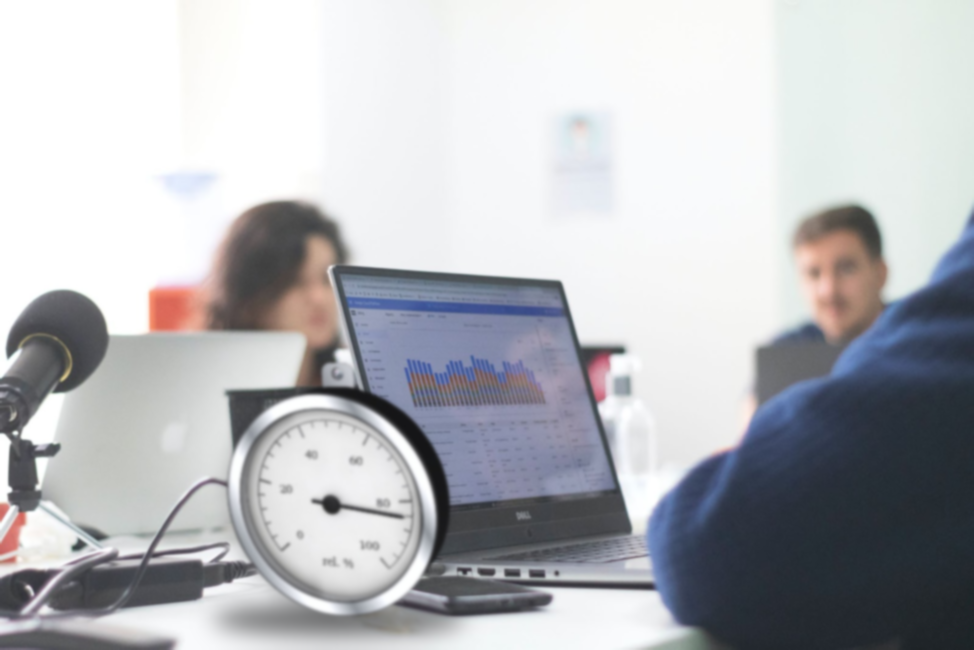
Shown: % 84
